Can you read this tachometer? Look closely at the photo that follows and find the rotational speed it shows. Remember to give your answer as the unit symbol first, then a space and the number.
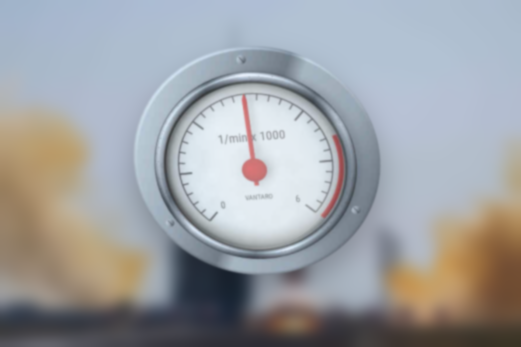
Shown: rpm 3000
